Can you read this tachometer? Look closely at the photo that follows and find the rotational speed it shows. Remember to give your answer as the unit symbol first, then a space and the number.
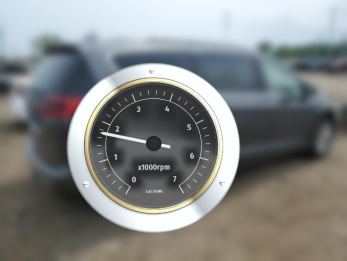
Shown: rpm 1700
